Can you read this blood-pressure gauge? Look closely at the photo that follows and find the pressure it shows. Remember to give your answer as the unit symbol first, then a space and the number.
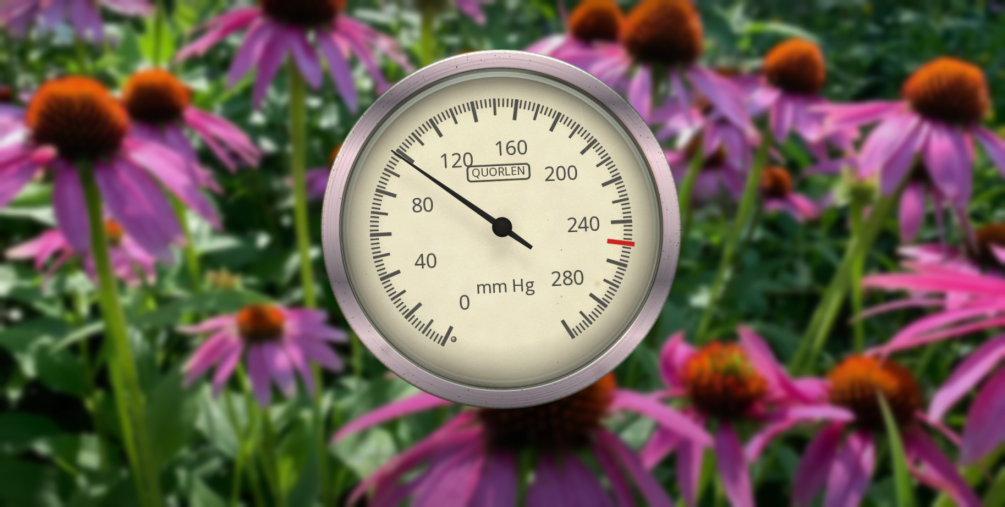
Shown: mmHg 98
